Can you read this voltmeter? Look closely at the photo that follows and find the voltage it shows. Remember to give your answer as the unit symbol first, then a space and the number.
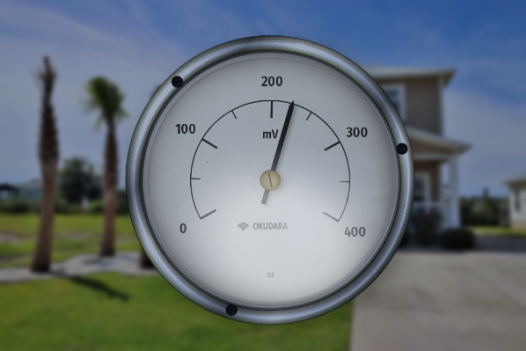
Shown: mV 225
